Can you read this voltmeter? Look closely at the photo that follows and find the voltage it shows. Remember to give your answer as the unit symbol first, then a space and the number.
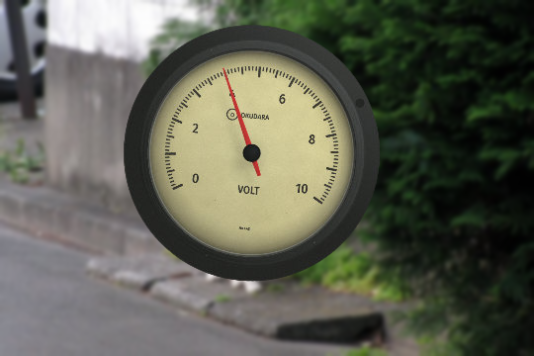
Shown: V 4
